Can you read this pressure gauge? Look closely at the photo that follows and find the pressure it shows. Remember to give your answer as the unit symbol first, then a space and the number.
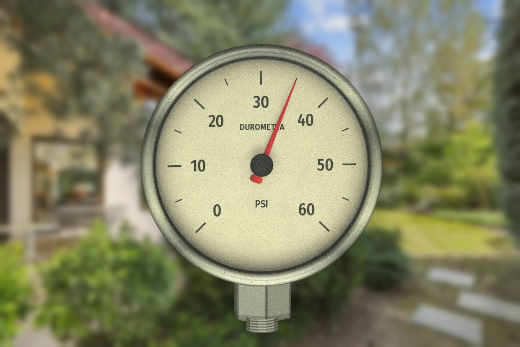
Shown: psi 35
